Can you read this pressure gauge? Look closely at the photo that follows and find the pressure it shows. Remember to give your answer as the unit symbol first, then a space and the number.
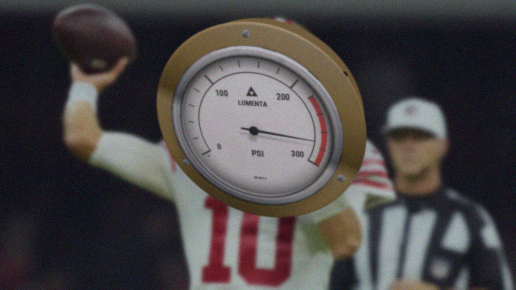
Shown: psi 270
